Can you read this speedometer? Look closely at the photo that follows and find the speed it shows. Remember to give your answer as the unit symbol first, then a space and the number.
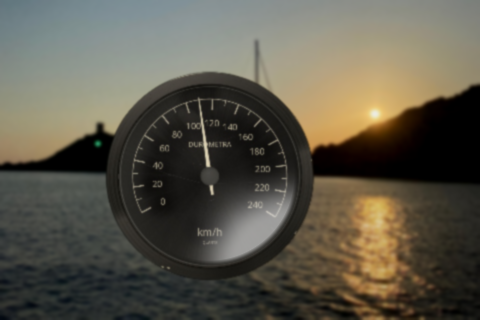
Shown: km/h 110
